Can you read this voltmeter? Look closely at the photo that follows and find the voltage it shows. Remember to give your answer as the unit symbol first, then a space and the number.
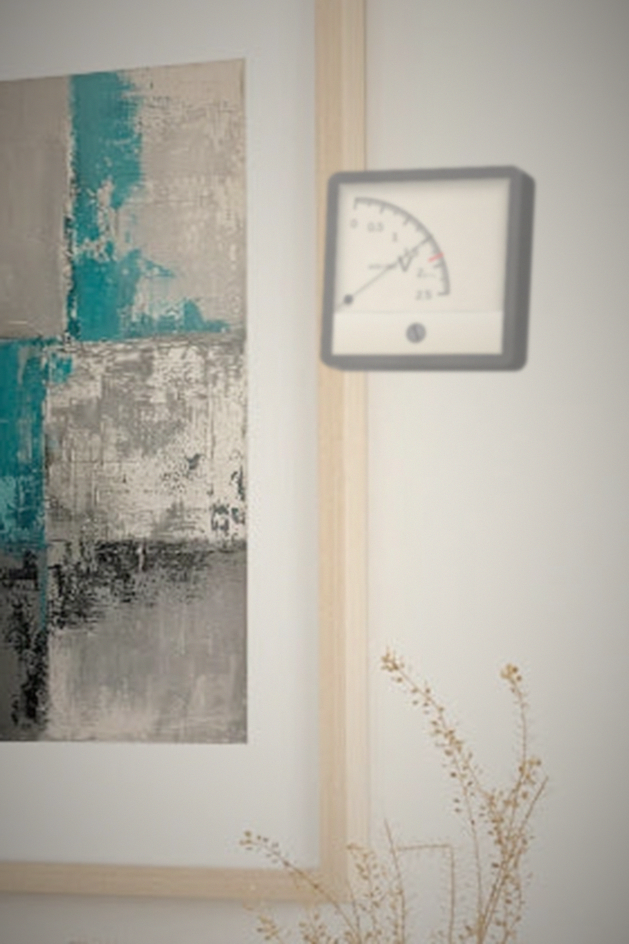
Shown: V 1.5
